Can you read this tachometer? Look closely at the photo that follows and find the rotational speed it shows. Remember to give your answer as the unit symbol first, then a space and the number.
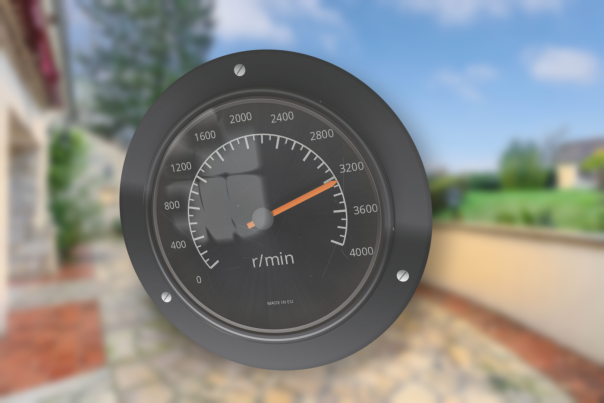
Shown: rpm 3250
